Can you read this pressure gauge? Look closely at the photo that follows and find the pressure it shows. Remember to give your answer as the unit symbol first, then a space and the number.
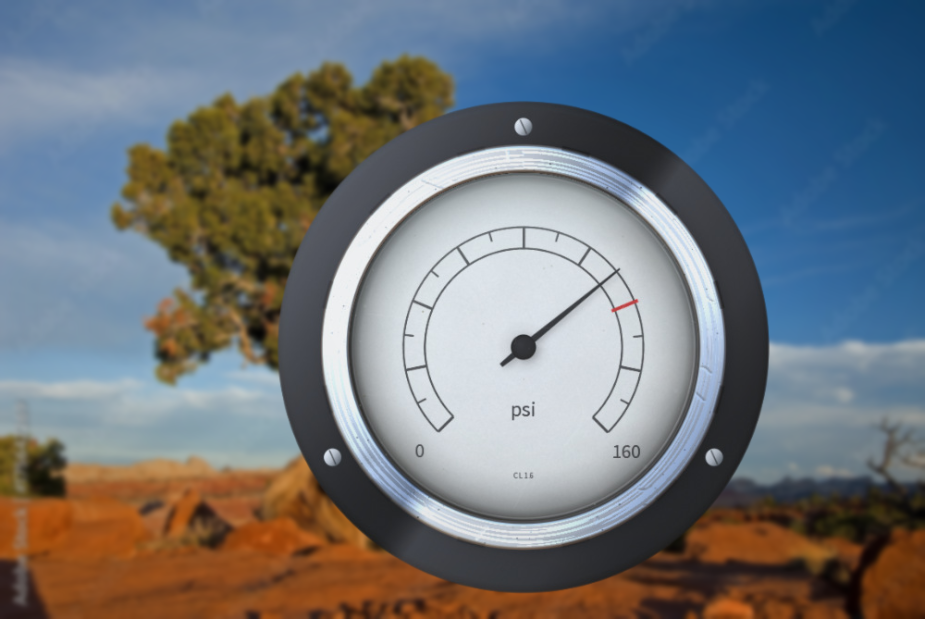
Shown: psi 110
